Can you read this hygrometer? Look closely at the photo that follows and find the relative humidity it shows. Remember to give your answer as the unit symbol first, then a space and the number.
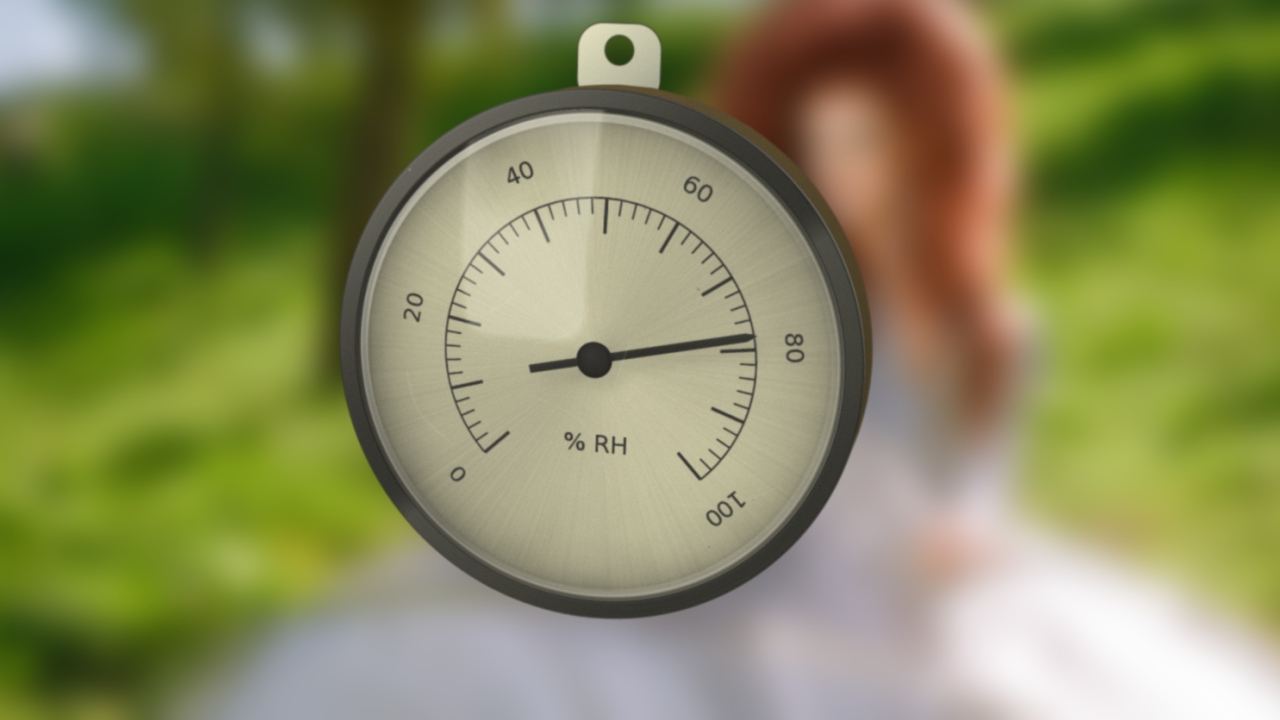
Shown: % 78
